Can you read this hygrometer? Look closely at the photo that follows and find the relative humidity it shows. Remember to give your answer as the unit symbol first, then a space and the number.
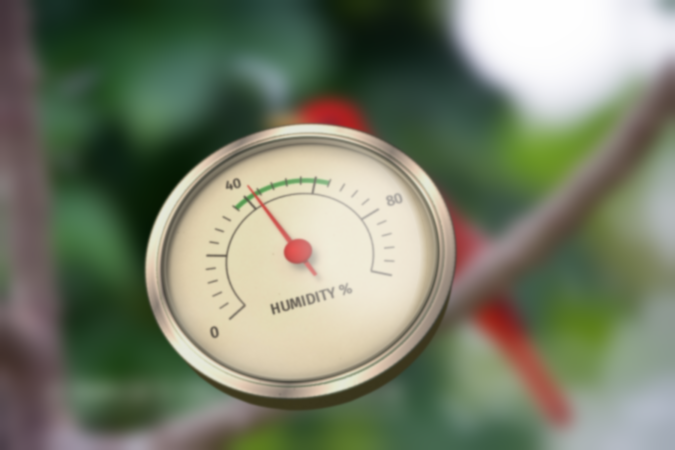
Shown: % 42
